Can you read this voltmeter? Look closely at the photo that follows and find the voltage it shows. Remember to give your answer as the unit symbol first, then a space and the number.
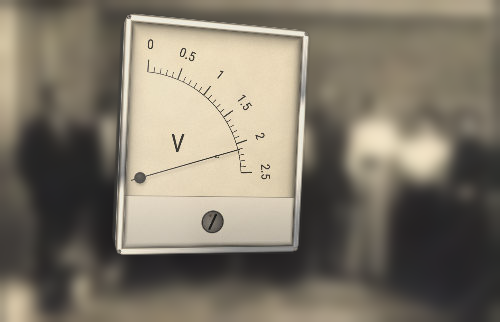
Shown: V 2.1
